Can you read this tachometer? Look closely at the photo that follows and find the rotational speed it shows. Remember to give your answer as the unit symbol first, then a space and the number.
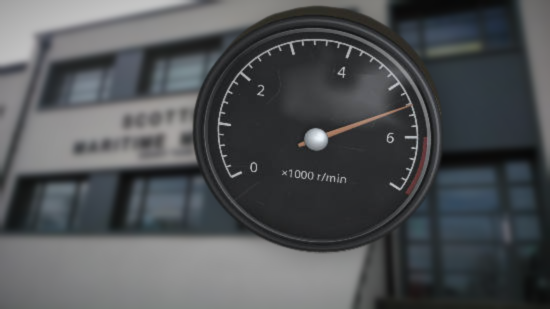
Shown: rpm 5400
